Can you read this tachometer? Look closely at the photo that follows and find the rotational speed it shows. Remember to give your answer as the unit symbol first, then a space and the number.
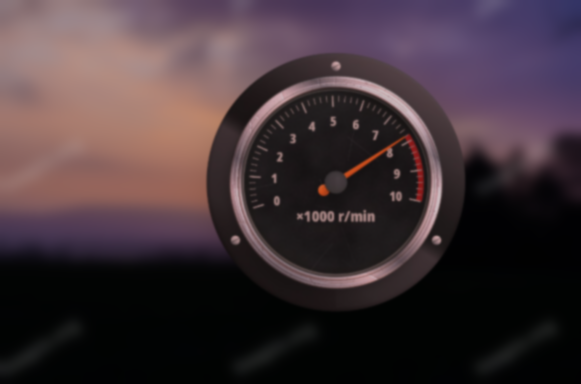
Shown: rpm 7800
